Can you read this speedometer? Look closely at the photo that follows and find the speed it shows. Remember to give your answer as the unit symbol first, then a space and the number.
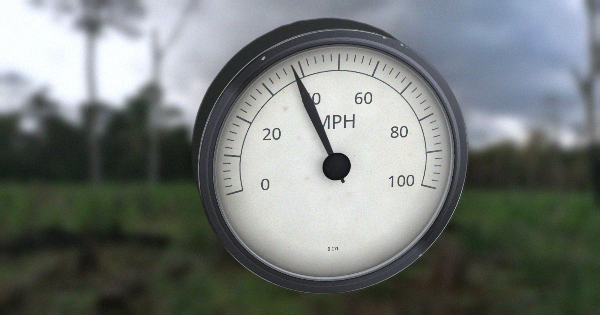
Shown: mph 38
